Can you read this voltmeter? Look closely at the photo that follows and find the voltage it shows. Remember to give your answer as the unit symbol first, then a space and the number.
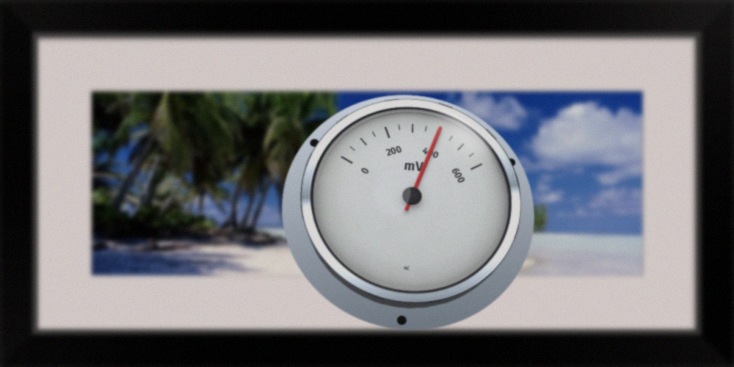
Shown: mV 400
